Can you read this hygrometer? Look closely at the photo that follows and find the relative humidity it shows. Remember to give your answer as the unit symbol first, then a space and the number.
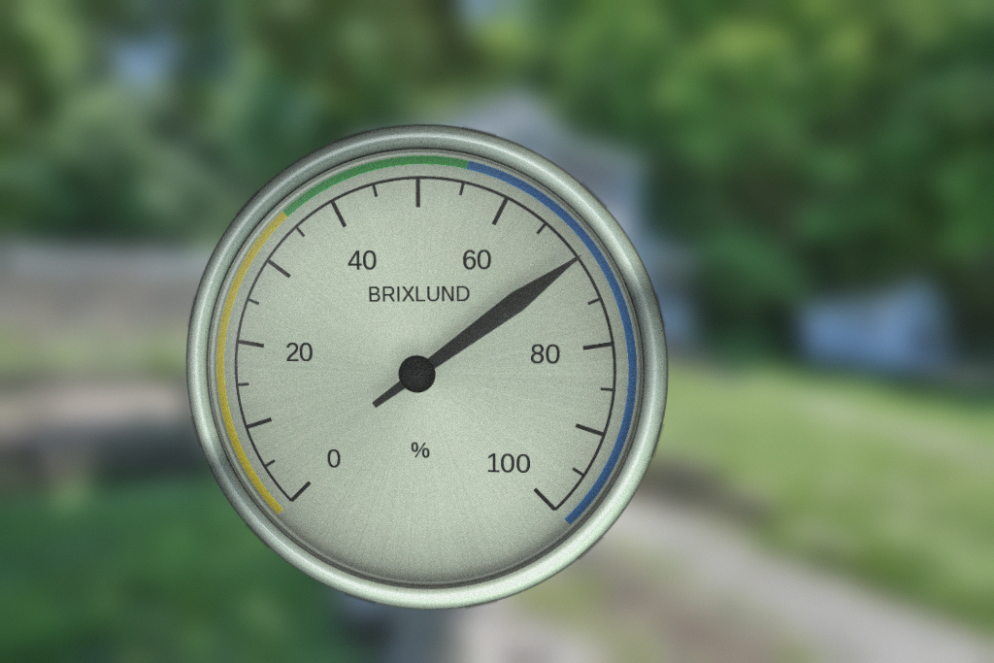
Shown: % 70
